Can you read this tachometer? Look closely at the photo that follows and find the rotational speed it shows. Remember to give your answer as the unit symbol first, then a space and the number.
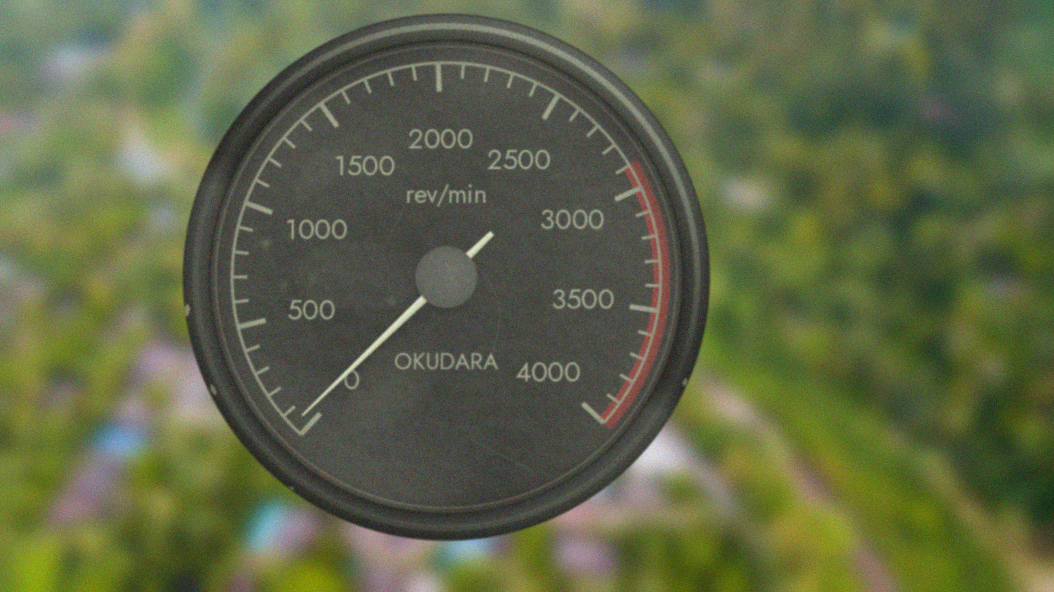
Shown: rpm 50
